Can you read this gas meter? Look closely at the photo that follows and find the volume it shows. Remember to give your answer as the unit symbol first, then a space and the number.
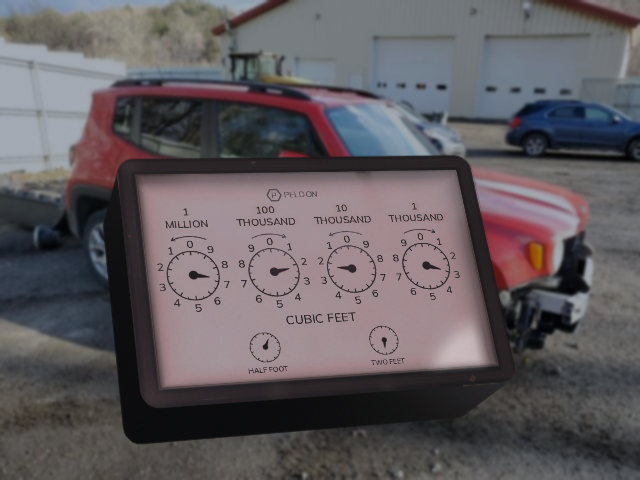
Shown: ft³ 722300
